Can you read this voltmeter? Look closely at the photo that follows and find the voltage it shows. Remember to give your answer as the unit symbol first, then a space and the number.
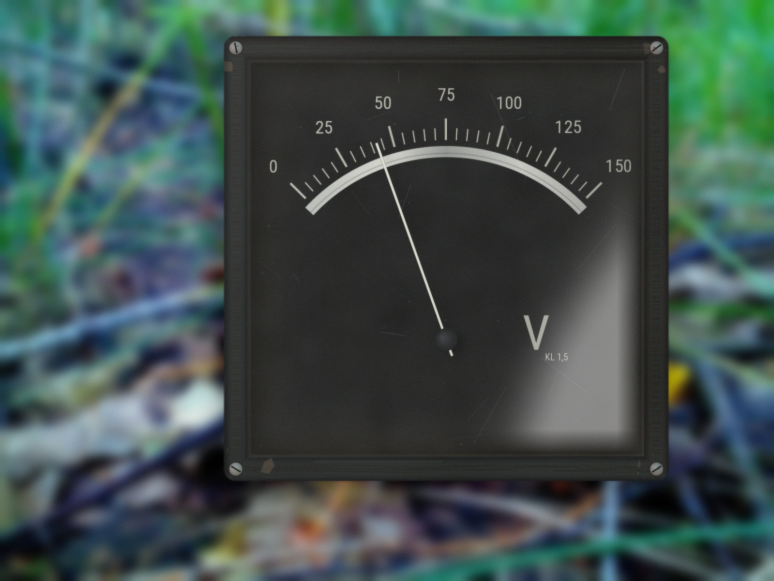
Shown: V 42.5
